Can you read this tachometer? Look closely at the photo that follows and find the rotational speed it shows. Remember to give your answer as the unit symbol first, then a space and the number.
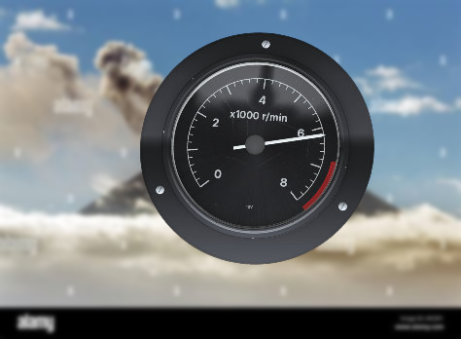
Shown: rpm 6200
